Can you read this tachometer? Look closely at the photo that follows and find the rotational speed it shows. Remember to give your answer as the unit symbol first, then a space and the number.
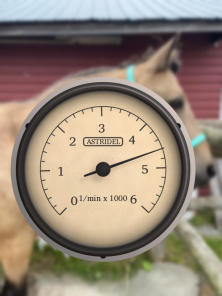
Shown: rpm 4600
